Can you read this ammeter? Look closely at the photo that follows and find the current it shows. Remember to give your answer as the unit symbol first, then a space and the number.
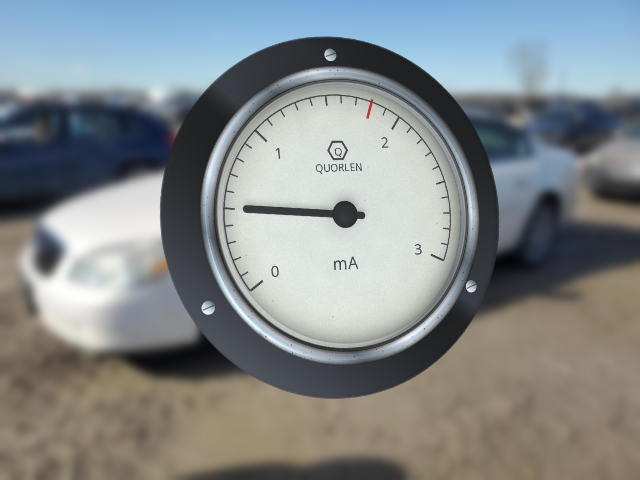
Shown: mA 0.5
